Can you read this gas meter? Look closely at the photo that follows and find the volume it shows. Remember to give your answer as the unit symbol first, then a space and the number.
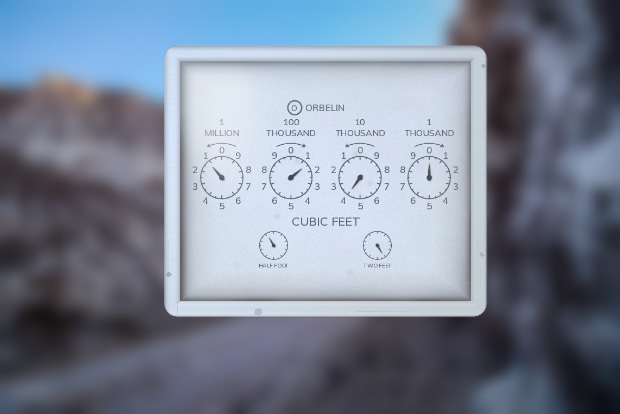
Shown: ft³ 114000
